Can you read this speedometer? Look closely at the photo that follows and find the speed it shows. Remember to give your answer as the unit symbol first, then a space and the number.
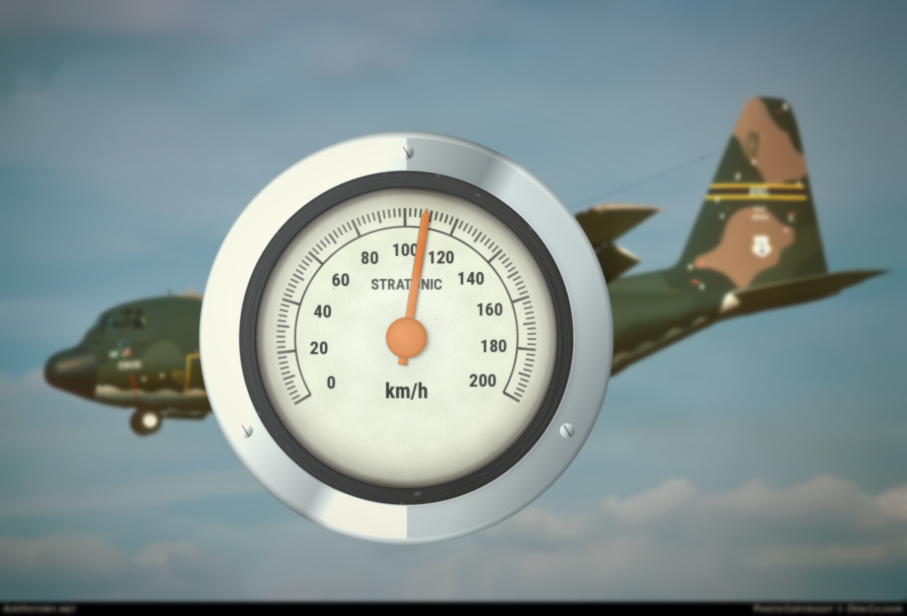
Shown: km/h 108
